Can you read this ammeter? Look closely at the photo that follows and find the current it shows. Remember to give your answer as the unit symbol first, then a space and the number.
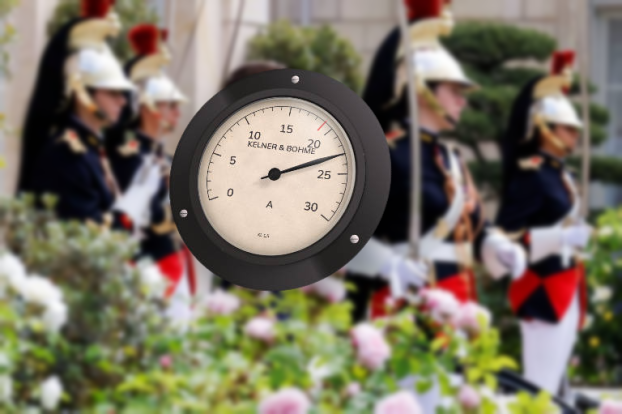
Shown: A 23
